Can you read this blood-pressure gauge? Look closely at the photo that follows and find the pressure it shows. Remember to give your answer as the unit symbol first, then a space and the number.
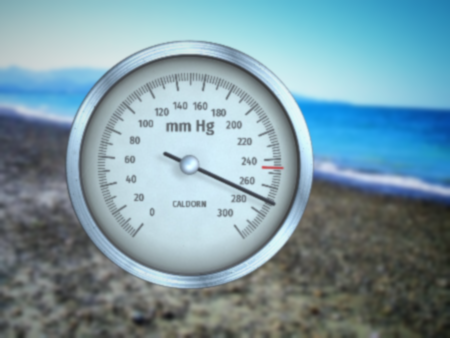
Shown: mmHg 270
